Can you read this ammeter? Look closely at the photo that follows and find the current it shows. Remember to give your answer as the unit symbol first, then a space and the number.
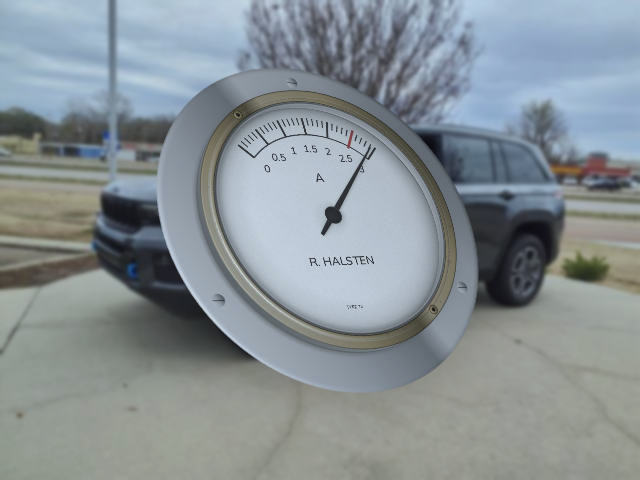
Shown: A 2.9
